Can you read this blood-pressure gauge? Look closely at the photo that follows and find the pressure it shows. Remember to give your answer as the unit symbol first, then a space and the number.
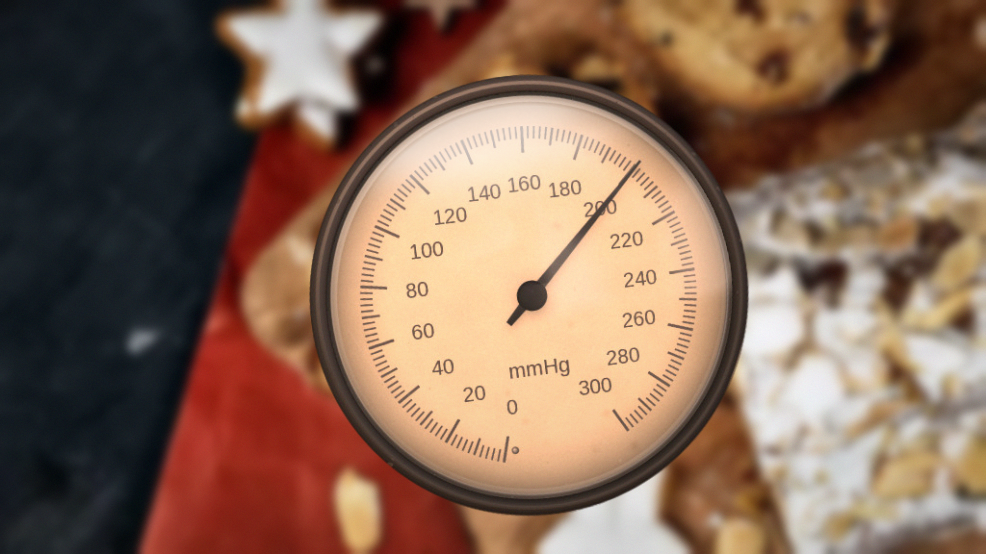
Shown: mmHg 200
